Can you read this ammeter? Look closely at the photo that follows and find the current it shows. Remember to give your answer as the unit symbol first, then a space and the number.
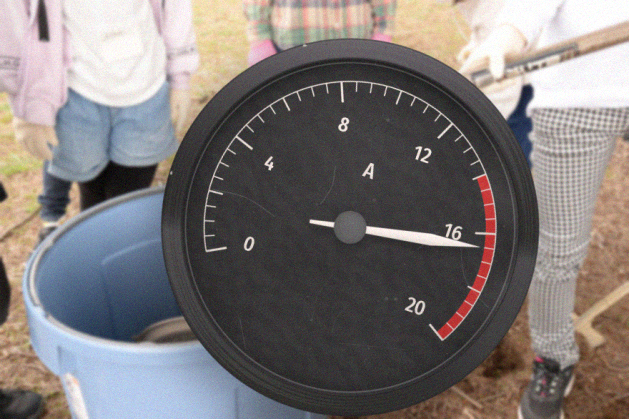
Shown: A 16.5
